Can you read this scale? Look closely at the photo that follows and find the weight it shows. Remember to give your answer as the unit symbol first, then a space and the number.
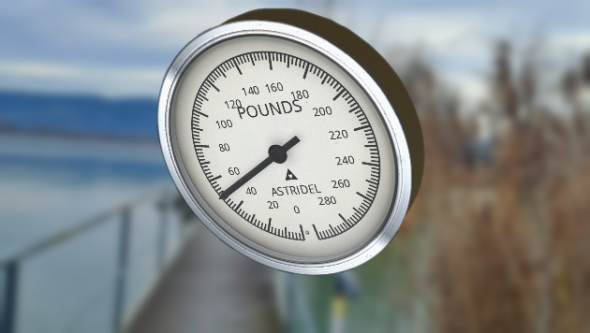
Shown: lb 50
